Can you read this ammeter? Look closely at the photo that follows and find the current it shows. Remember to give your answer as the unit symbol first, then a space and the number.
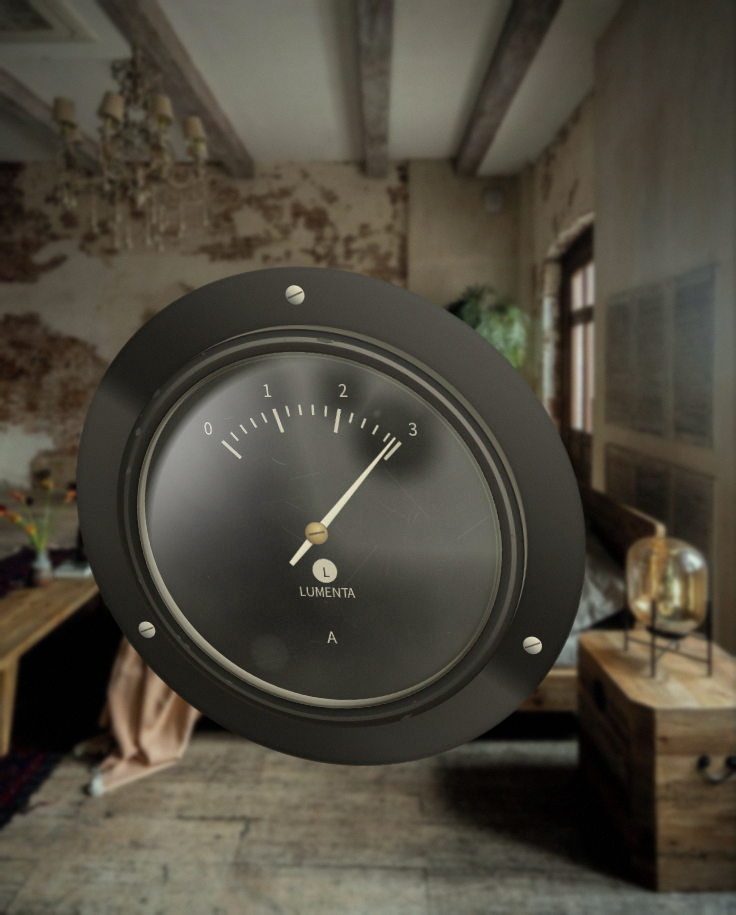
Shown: A 2.9
